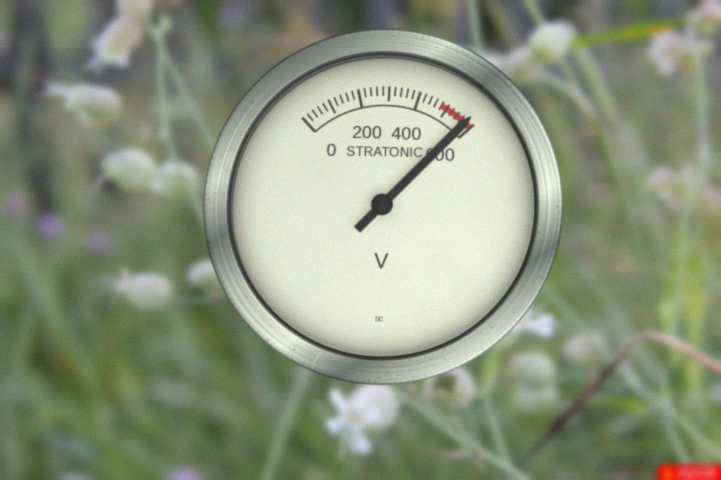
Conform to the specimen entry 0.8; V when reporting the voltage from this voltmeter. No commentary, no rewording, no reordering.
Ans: 580; V
